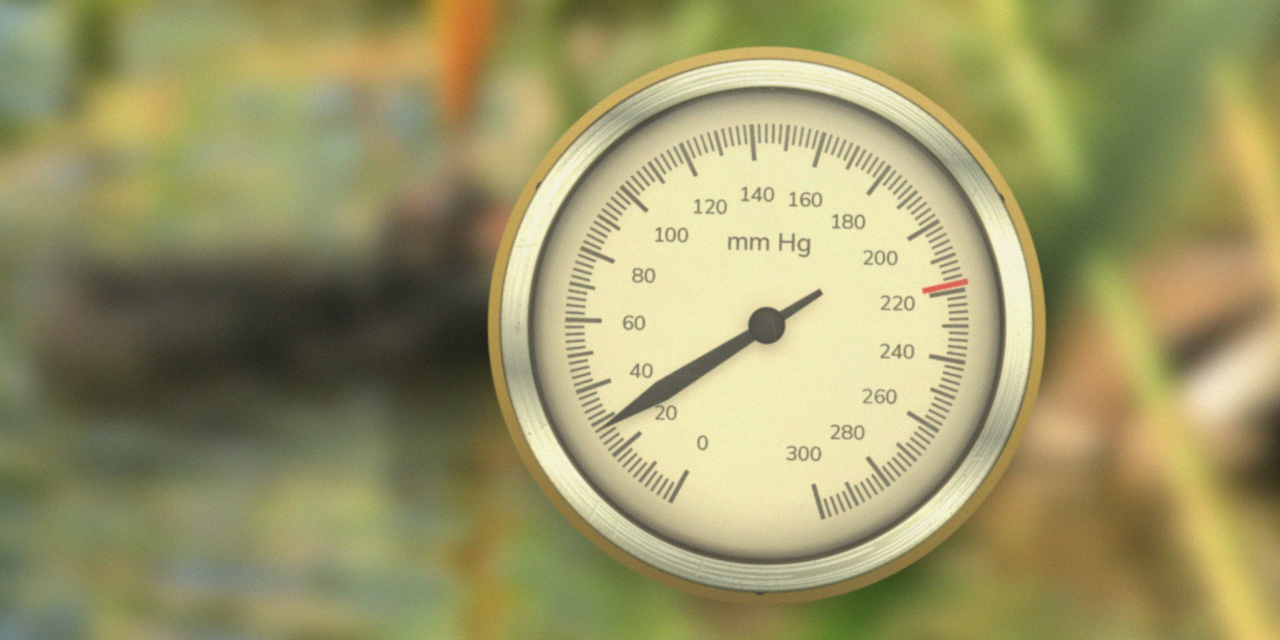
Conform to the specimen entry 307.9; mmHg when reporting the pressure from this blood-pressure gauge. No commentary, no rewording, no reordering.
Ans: 28; mmHg
